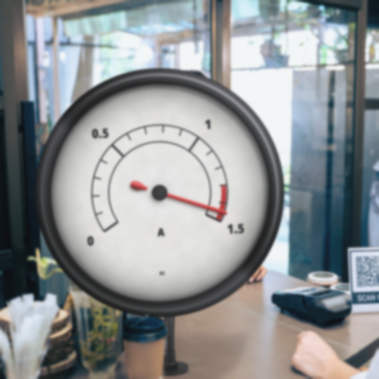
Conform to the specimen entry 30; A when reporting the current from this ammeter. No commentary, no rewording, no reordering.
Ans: 1.45; A
